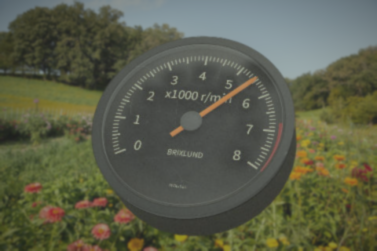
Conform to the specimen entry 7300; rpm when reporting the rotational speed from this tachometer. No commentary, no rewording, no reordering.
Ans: 5500; rpm
